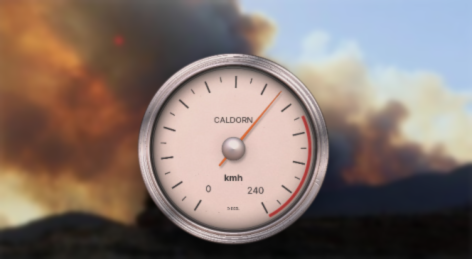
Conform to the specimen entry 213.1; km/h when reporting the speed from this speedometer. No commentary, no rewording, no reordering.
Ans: 150; km/h
